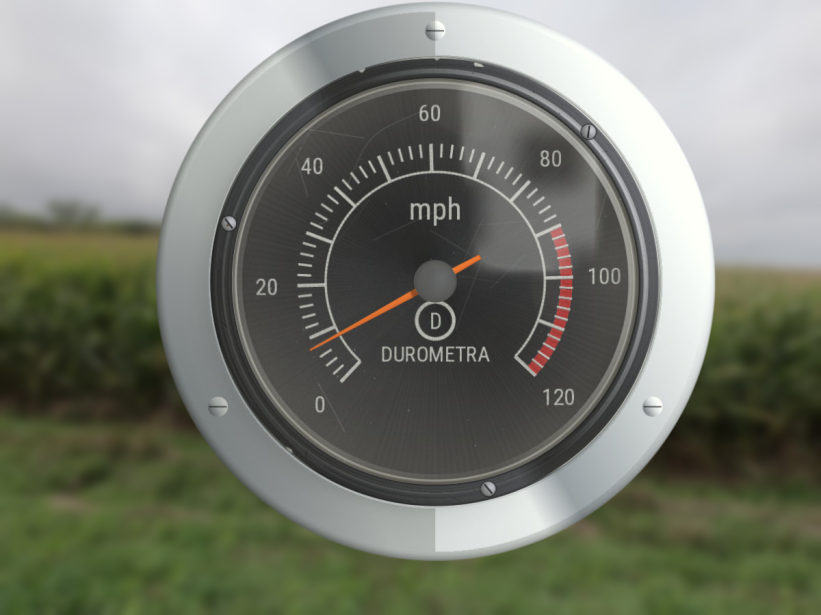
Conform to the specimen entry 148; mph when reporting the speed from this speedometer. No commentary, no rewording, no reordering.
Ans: 8; mph
